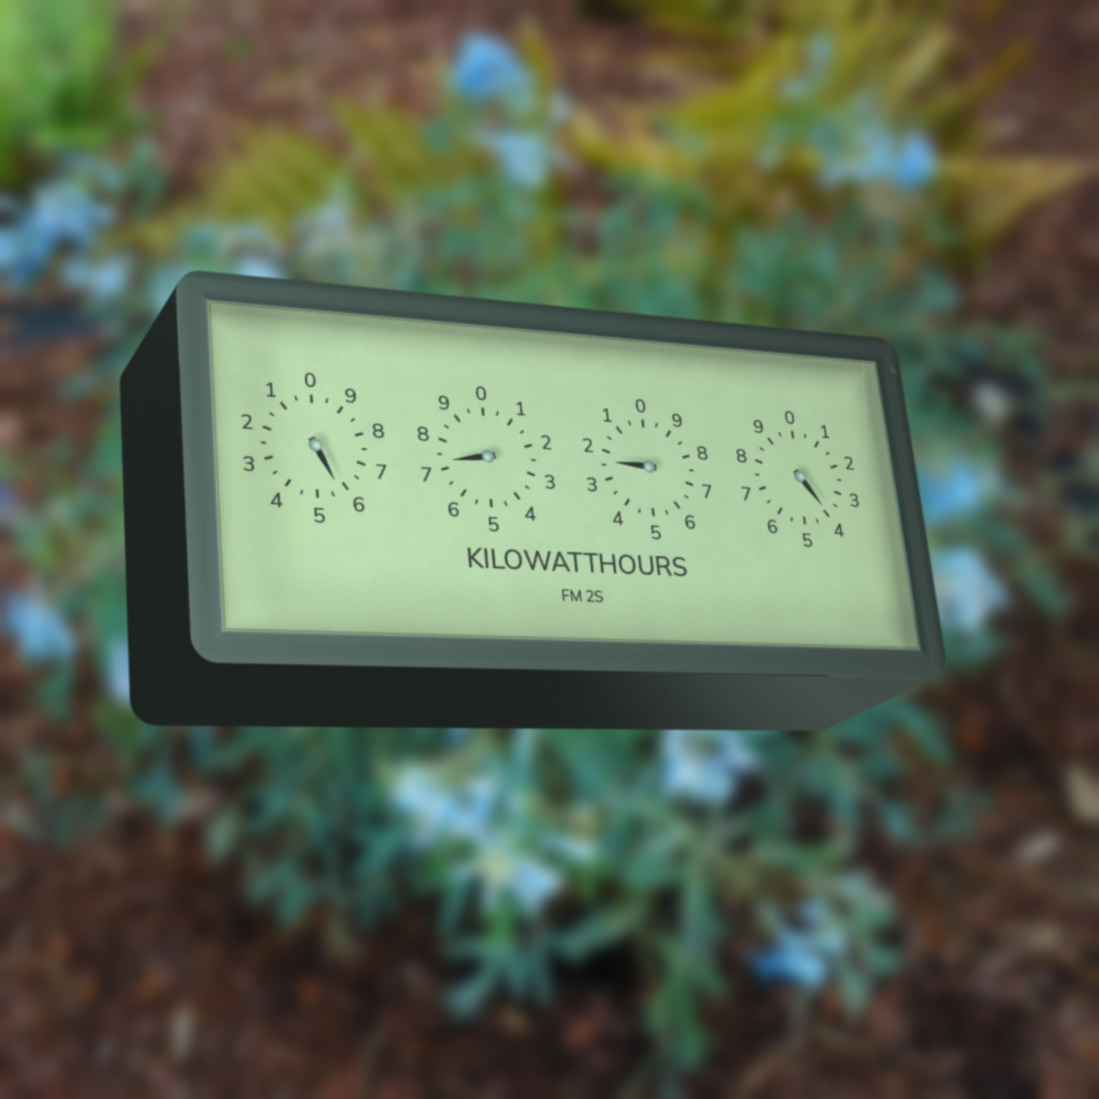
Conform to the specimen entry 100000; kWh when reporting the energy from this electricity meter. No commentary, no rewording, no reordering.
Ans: 5724; kWh
